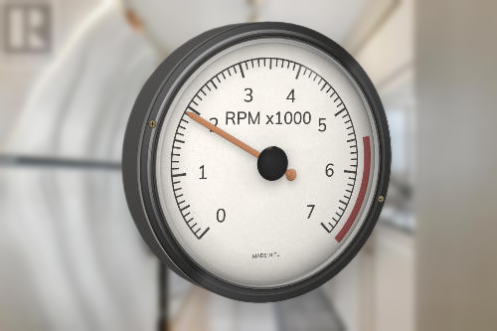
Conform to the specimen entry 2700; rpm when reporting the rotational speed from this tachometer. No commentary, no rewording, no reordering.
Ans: 1900; rpm
